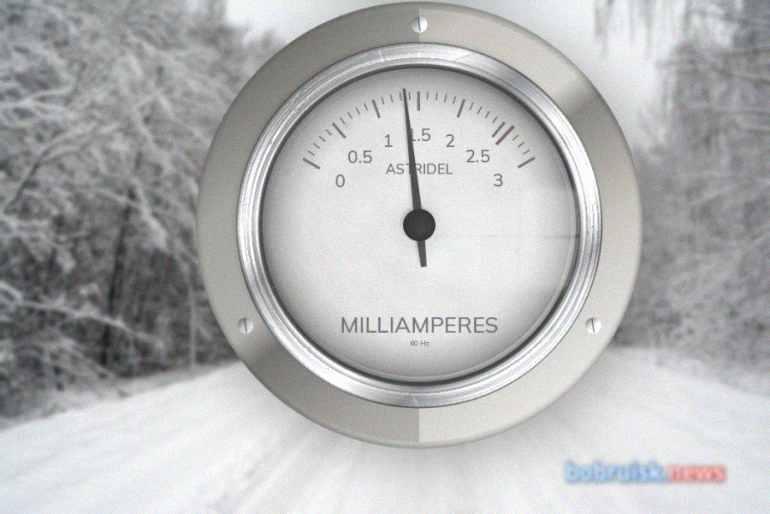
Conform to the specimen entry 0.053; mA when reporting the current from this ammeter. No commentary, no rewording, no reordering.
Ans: 1.35; mA
